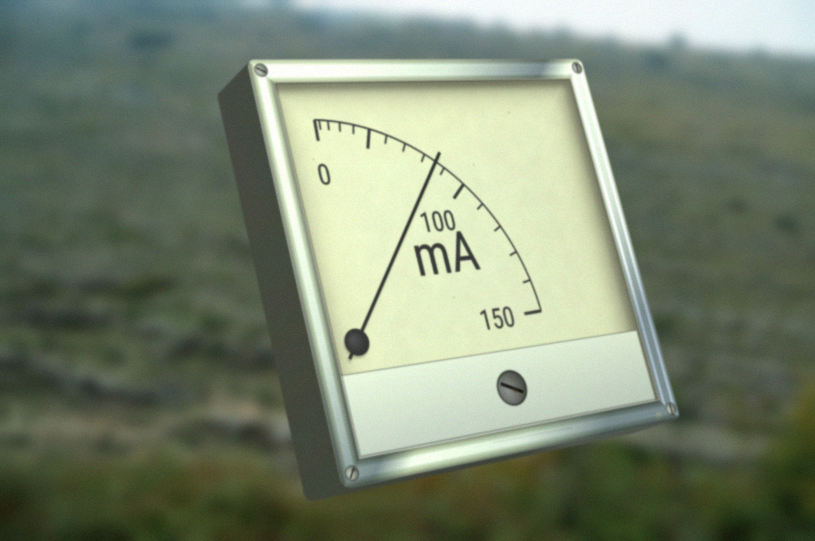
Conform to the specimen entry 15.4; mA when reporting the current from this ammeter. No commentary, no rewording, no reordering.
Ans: 85; mA
